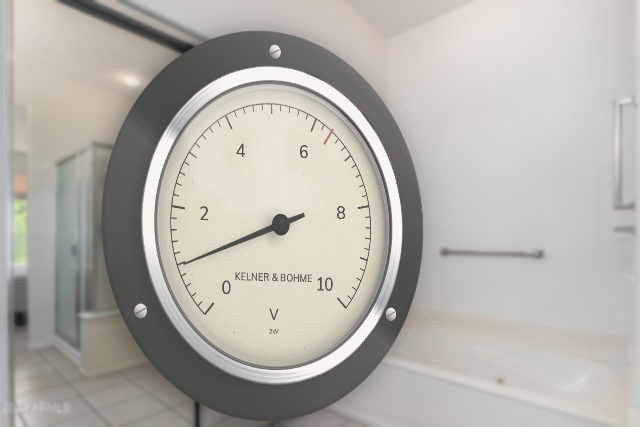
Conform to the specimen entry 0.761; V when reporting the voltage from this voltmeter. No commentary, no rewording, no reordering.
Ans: 1; V
